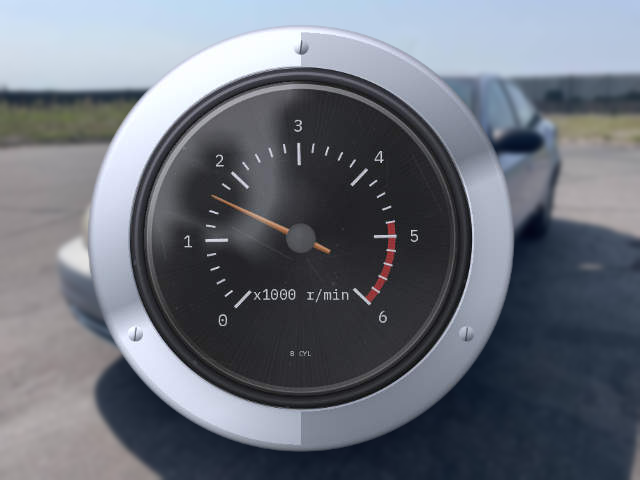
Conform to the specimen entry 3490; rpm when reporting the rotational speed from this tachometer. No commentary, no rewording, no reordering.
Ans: 1600; rpm
